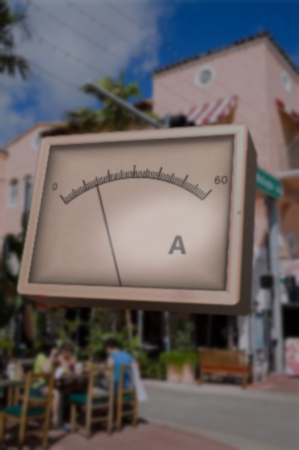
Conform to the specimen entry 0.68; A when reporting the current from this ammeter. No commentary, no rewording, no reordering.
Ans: 15; A
